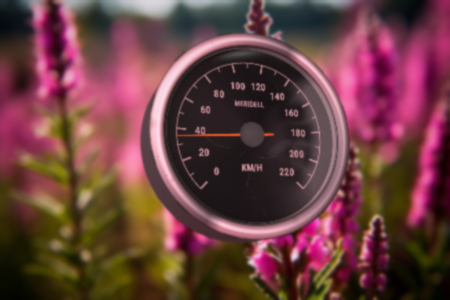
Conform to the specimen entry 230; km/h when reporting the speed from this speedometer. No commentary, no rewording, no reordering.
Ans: 35; km/h
